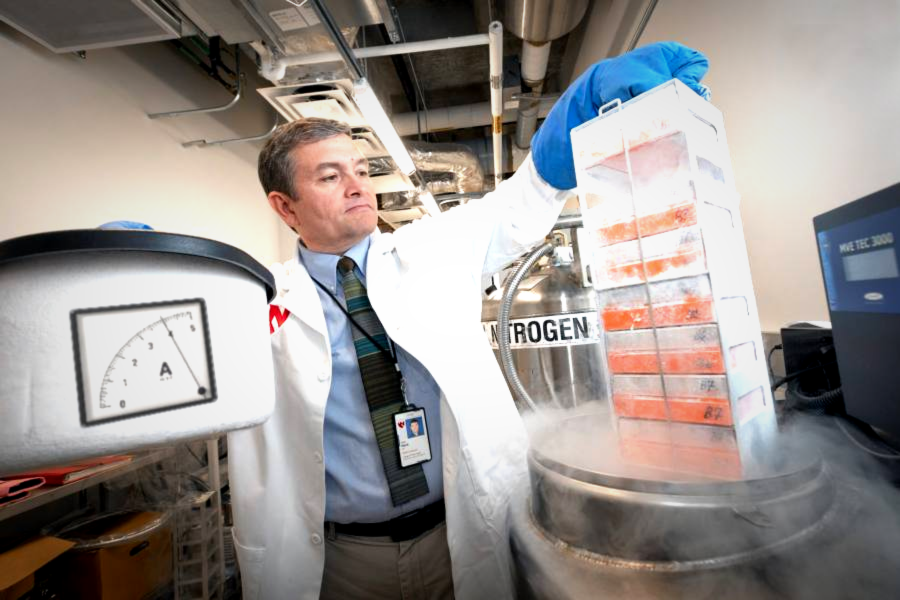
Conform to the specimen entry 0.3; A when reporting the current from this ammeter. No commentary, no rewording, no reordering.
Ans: 4; A
